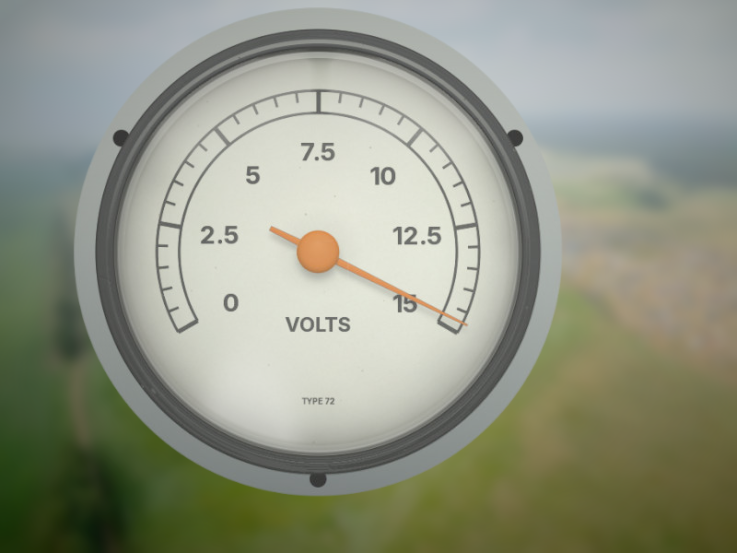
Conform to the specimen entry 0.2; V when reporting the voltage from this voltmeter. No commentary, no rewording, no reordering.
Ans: 14.75; V
